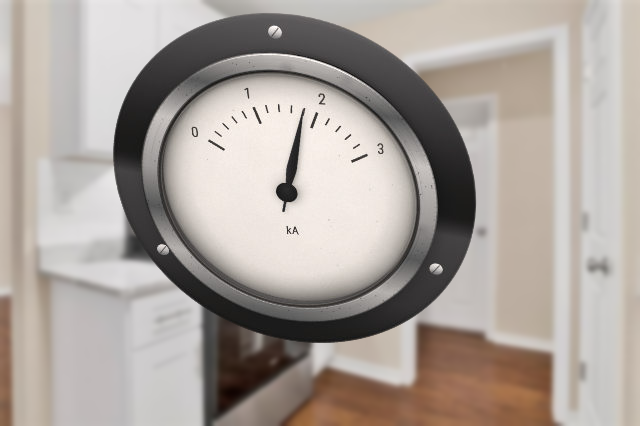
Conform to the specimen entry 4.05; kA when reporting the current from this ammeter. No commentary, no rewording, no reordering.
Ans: 1.8; kA
